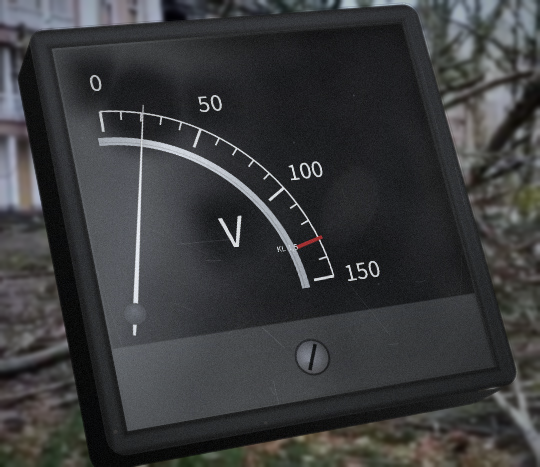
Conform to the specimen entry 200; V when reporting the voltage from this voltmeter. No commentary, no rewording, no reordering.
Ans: 20; V
